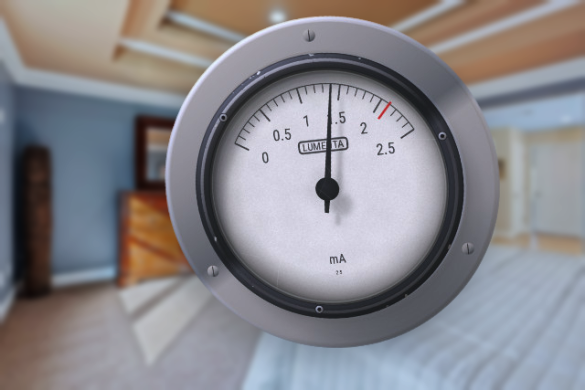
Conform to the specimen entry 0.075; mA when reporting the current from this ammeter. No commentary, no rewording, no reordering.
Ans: 1.4; mA
